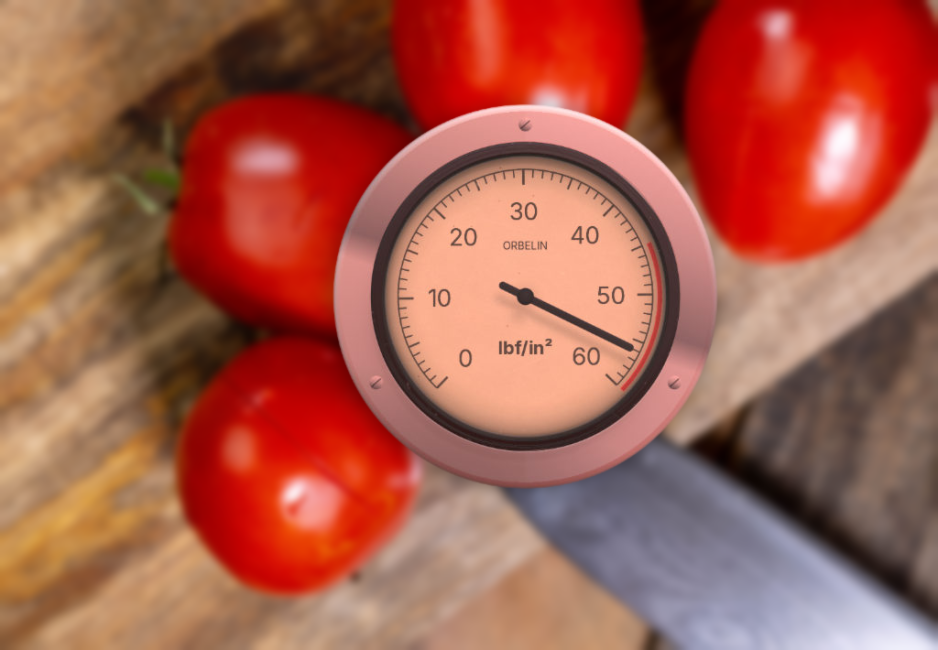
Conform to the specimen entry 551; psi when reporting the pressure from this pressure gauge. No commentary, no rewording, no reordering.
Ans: 56; psi
